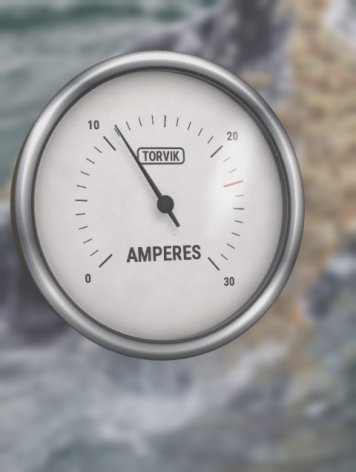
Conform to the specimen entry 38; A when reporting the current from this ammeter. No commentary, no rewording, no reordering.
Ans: 11; A
